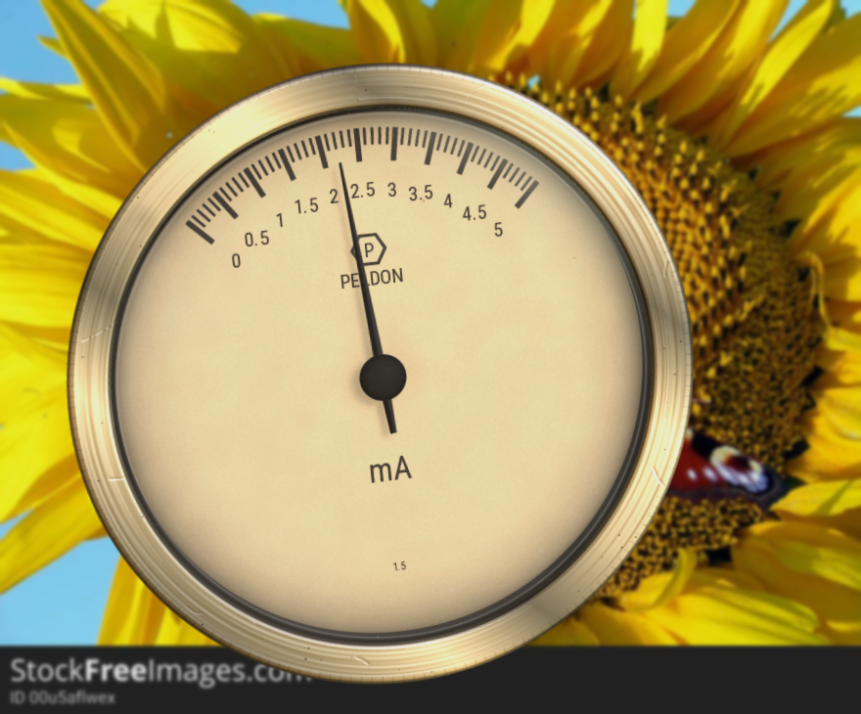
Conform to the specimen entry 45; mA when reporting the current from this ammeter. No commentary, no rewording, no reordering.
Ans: 2.2; mA
